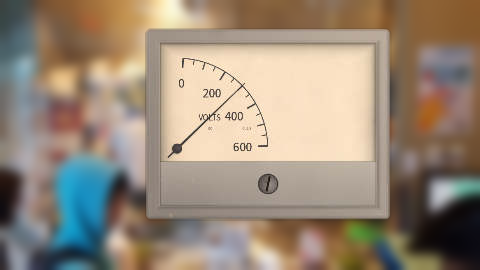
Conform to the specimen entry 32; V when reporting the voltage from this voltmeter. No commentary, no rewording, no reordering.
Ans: 300; V
